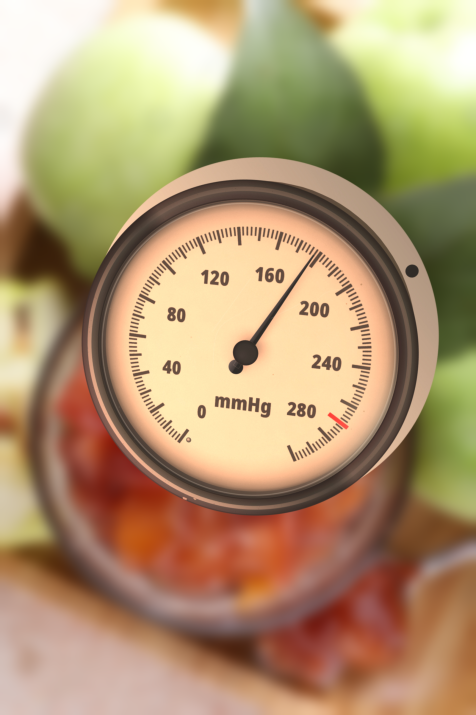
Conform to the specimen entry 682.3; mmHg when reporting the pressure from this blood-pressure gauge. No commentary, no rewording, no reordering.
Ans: 178; mmHg
